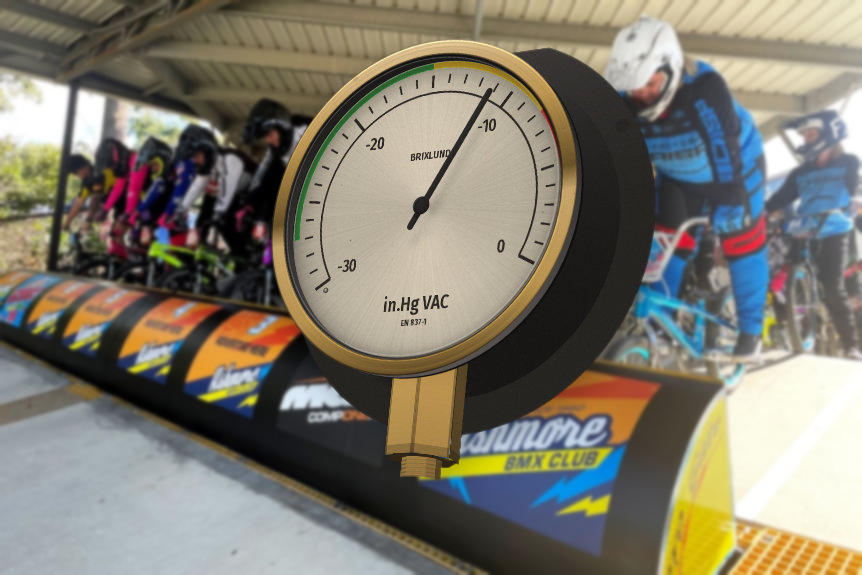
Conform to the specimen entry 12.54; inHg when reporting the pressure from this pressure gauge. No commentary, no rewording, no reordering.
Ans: -11; inHg
